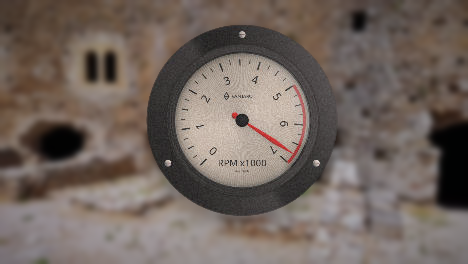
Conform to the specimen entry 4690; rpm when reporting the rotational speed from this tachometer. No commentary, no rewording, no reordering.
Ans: 6750; rpm
